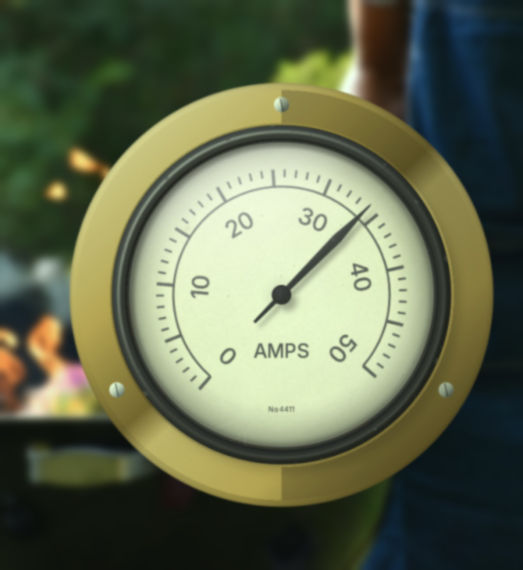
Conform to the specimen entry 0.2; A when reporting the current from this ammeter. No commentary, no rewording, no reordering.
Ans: 34; A
